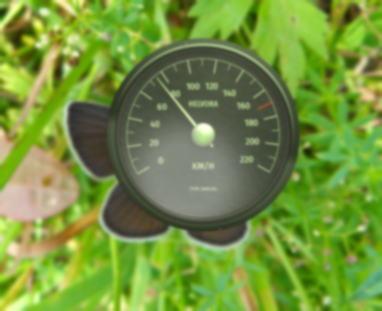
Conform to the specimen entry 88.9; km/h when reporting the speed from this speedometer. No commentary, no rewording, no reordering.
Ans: 75; km/h
